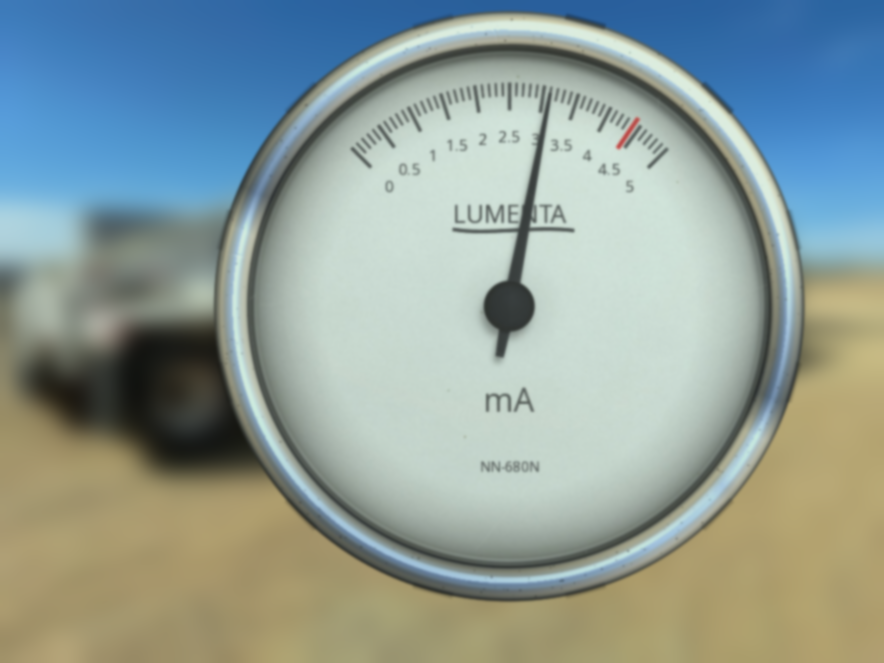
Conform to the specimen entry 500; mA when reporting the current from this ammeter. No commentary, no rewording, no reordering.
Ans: 3.1; mA
